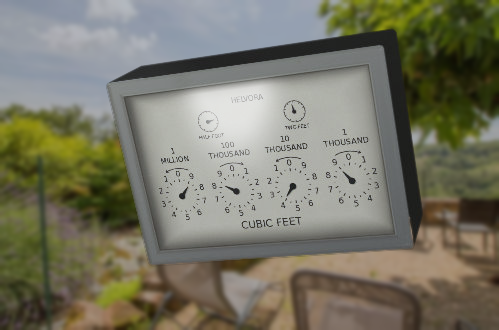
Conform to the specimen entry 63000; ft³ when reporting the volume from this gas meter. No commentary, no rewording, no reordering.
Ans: 883900; ft³
